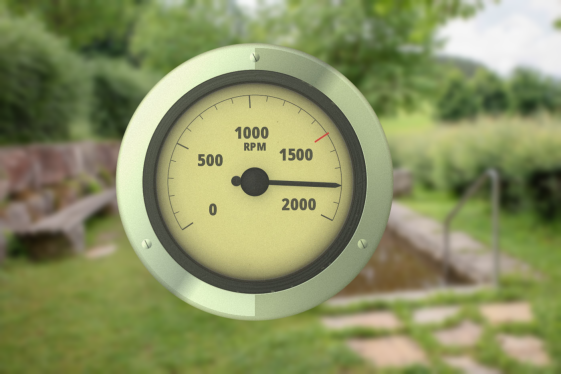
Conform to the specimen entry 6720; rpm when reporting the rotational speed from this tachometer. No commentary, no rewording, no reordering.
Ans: 1800; rpm
